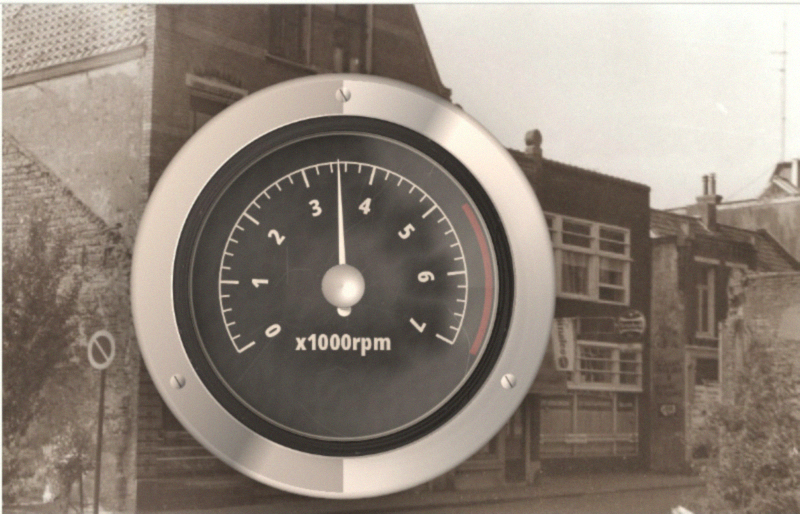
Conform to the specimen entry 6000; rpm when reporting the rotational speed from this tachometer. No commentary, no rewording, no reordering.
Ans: 3500; rpm
